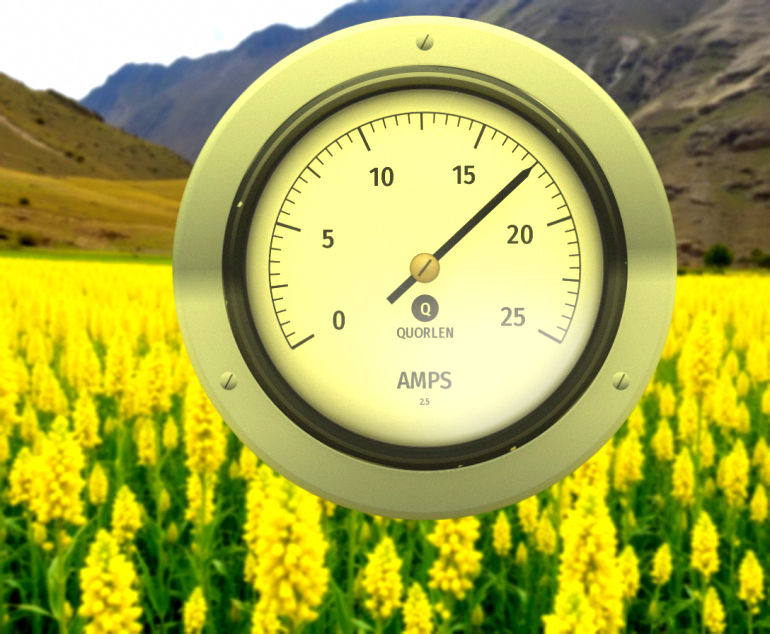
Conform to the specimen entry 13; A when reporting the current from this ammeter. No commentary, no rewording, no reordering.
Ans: 17.5; A
